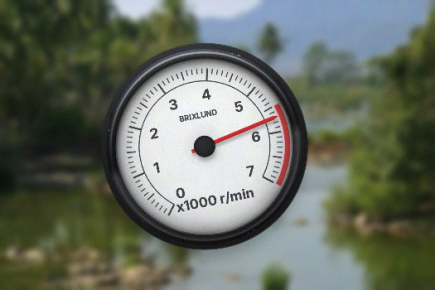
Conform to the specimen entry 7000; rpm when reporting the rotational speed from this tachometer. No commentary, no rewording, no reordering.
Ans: 5700; rpm
